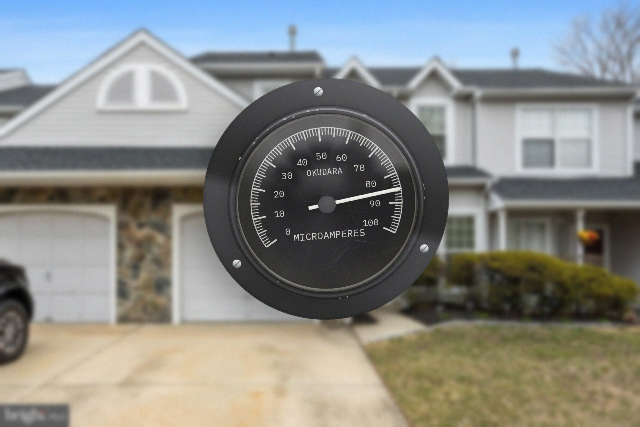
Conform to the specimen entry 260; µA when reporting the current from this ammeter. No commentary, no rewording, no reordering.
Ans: 85; µA
